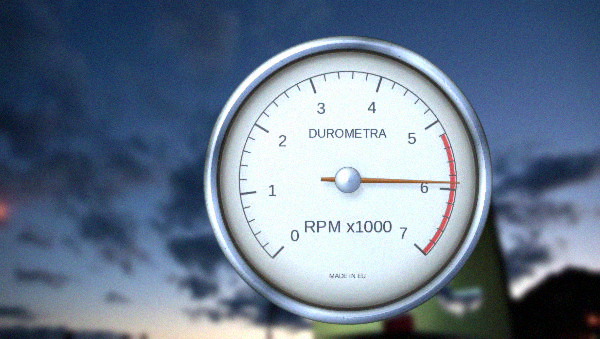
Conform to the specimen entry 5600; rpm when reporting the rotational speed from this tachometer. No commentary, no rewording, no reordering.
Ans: 5900; rpm
